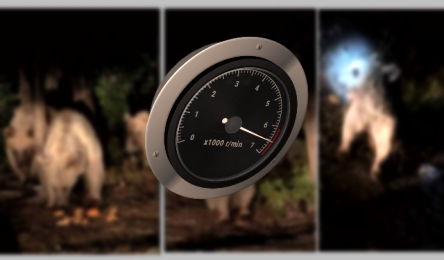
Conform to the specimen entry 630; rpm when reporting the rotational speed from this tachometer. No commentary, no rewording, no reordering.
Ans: 6500; rpm
